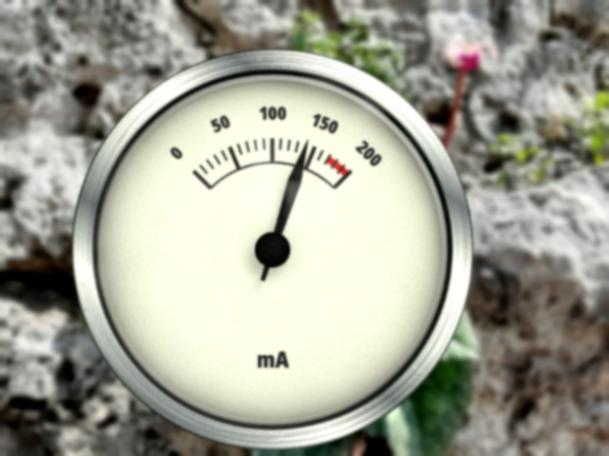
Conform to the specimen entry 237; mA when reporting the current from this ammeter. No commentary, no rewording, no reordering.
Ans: 140; mA
